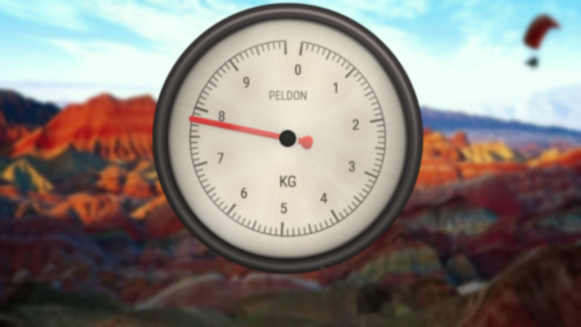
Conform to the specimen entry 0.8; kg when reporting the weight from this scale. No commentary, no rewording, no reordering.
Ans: 7.8; kg
